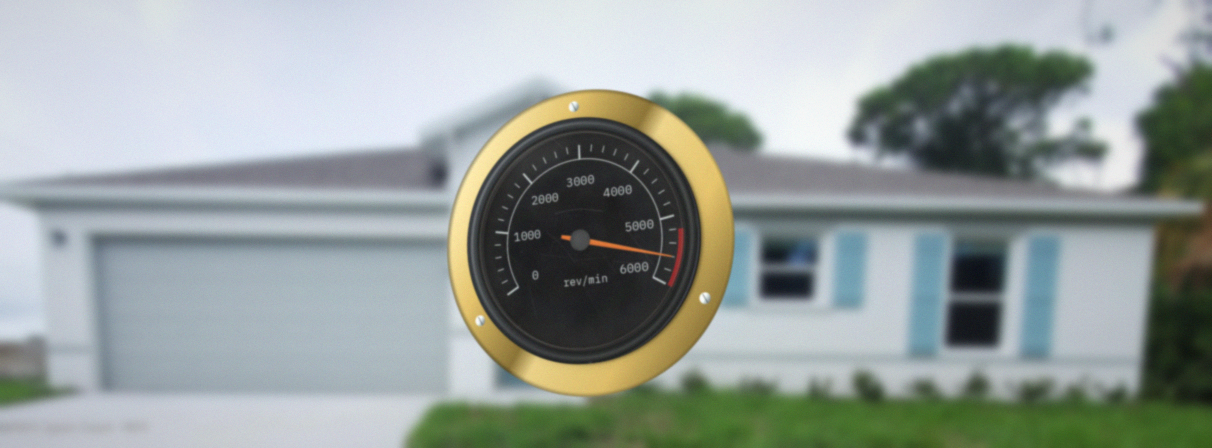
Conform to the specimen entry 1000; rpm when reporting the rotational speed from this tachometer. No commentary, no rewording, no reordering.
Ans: 5600; rpm
